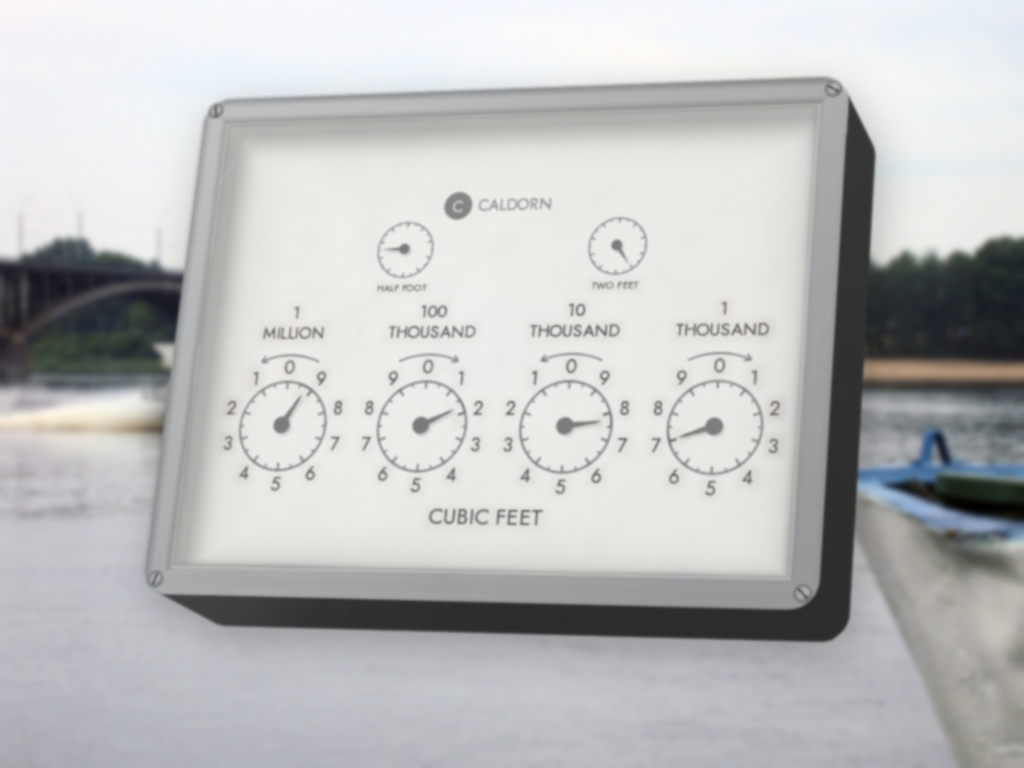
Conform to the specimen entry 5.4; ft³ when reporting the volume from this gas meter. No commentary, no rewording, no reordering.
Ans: 917700; ft³
